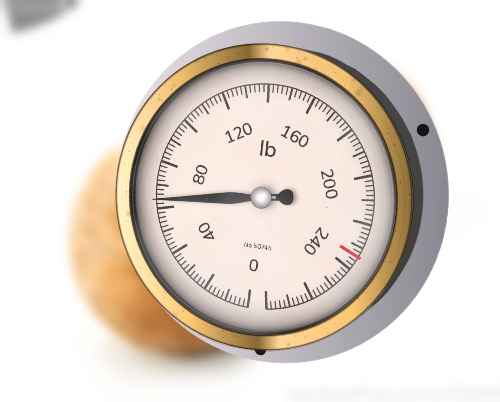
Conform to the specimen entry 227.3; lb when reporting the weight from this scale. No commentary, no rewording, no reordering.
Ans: 64; lb
